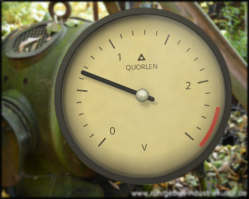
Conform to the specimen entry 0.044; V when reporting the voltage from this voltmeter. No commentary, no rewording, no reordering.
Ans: 0.65; V
